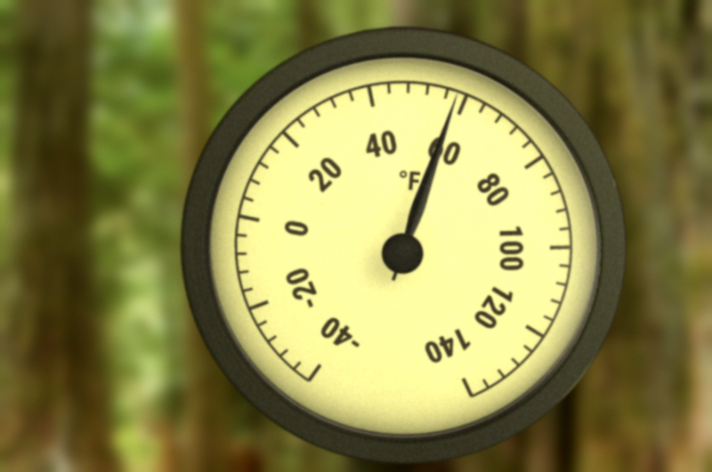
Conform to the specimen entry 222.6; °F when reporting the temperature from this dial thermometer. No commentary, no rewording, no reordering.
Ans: 58; °F
